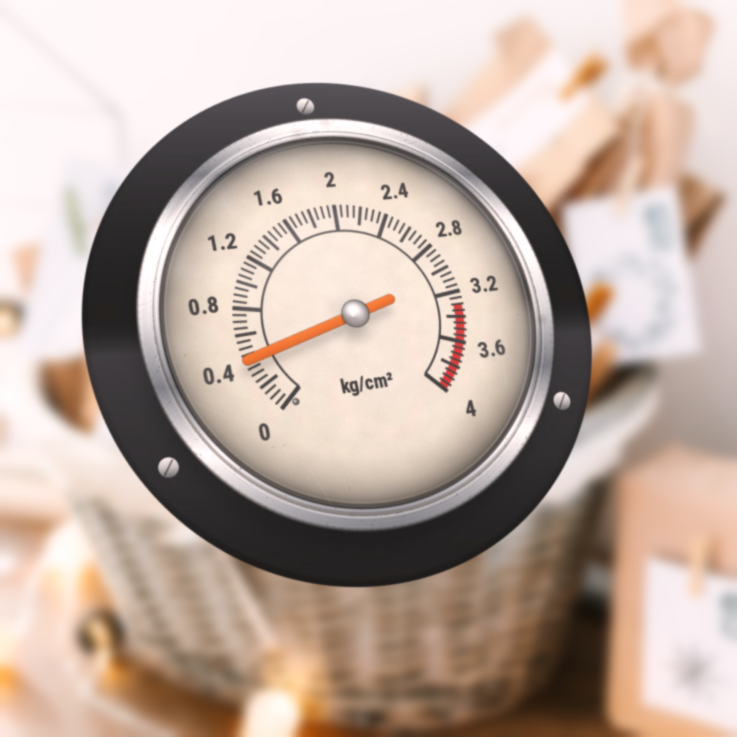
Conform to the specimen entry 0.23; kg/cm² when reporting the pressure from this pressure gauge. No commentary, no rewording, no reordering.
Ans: 0.4; kg/cm²
